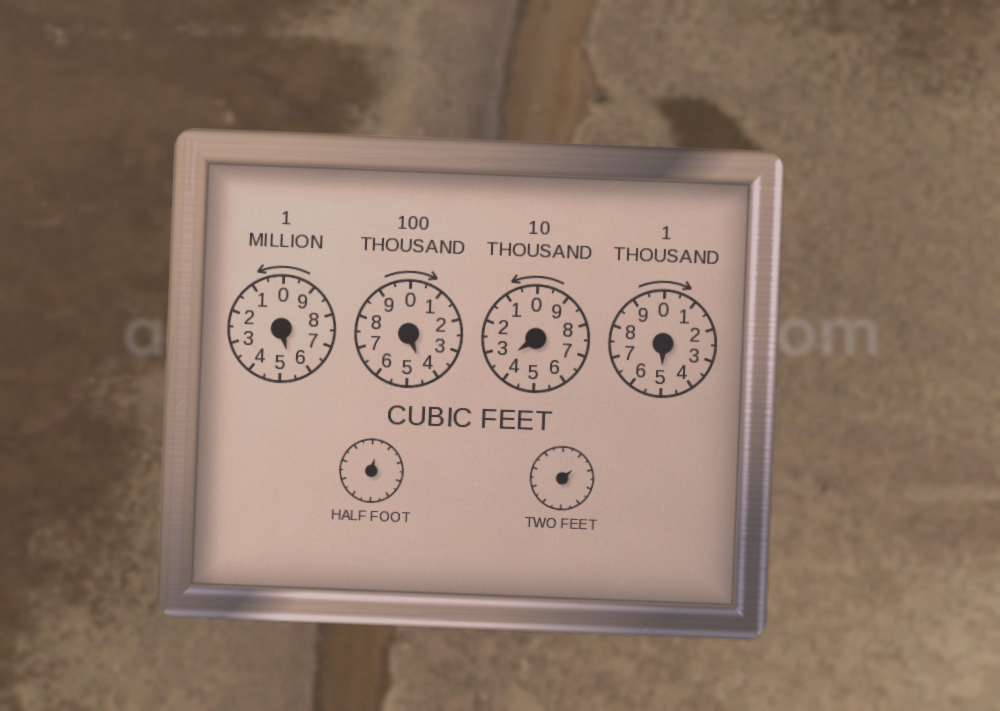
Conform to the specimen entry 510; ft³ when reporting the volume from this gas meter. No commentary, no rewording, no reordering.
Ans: 543500; ft³
